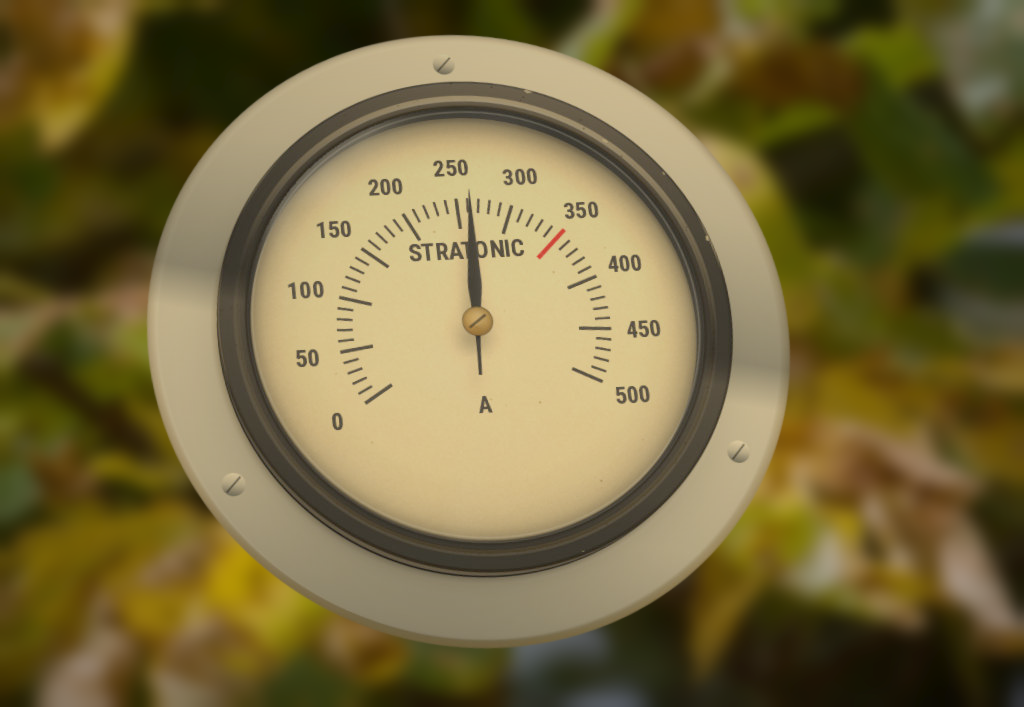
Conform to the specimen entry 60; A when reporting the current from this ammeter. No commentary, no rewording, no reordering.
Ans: 260; A
